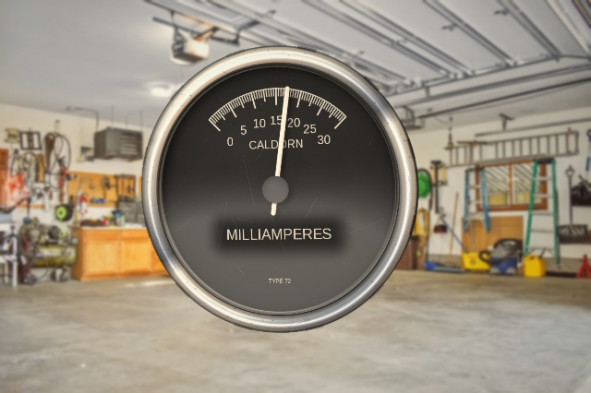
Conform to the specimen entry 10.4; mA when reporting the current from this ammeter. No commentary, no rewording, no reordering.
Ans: 17.5; mA
